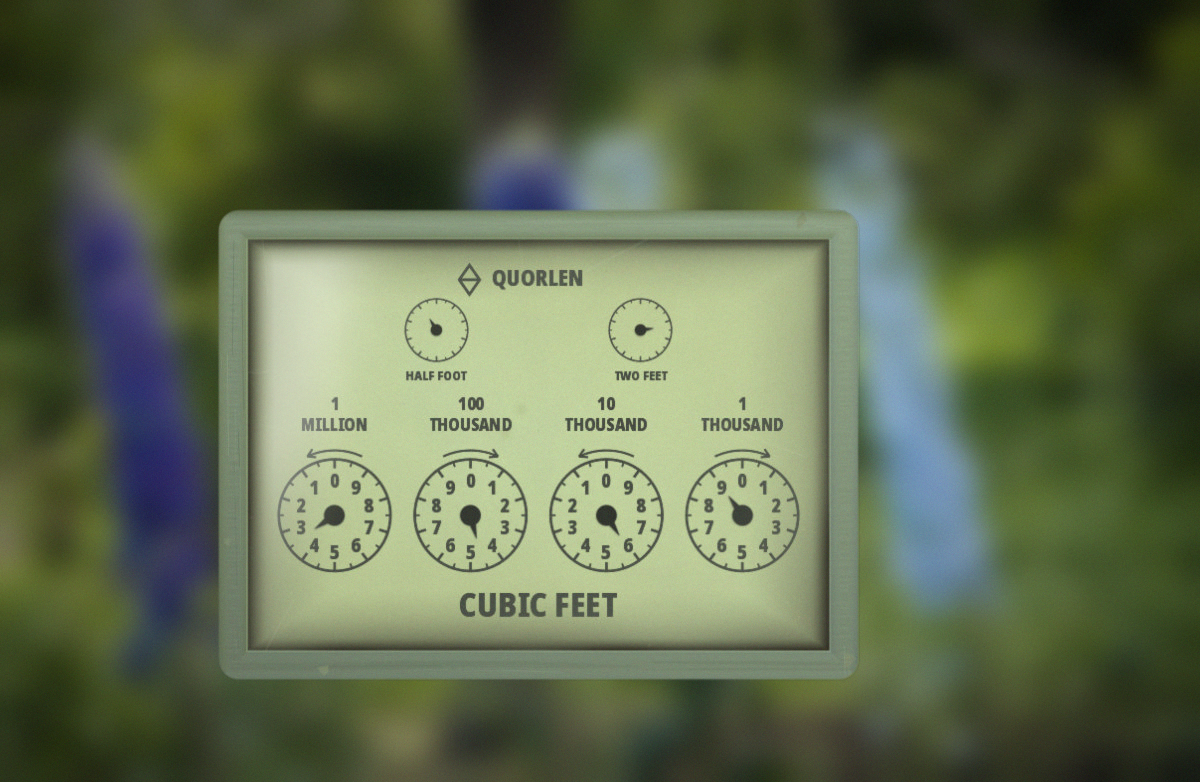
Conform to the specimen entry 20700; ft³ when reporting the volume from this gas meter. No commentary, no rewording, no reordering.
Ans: 345900; ft³
